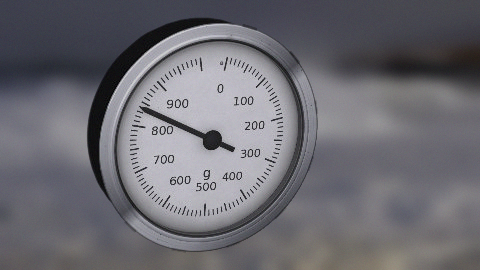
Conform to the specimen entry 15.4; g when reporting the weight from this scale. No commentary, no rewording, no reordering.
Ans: 840; g
